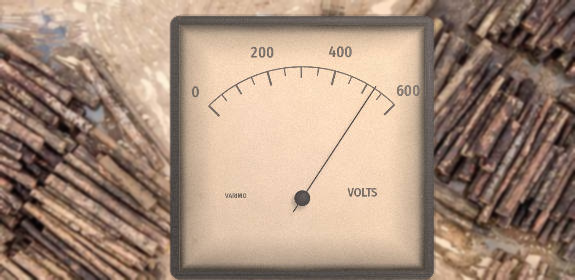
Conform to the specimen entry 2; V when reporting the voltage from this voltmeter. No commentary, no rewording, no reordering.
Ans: 525; V
